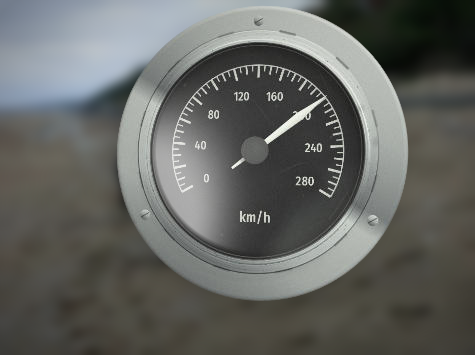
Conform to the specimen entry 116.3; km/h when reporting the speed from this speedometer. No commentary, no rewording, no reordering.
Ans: 200; km/h
